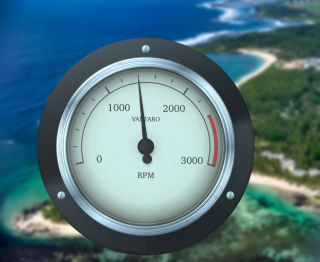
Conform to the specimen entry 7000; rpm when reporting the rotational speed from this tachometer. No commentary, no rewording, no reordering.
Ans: 1400; rpm
